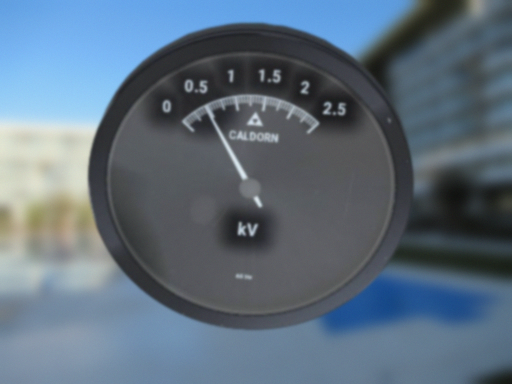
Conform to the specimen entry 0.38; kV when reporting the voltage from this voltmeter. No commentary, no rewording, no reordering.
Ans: 0.5; kV
